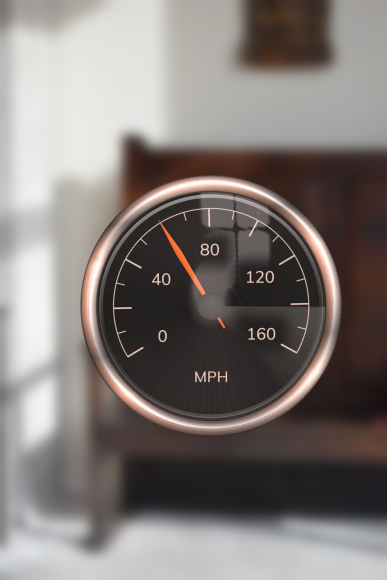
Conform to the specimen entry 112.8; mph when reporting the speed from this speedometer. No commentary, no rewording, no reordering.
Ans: 60; mph
